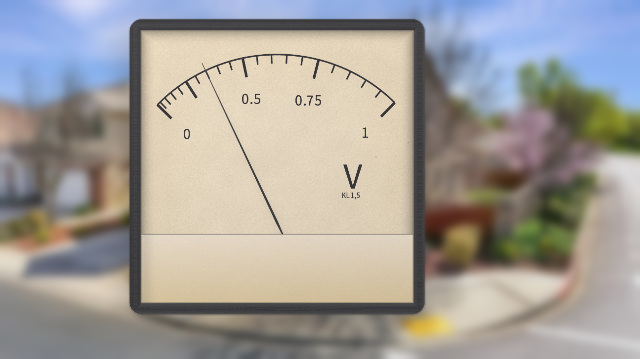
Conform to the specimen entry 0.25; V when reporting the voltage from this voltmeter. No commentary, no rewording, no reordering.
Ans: 0.35; V
